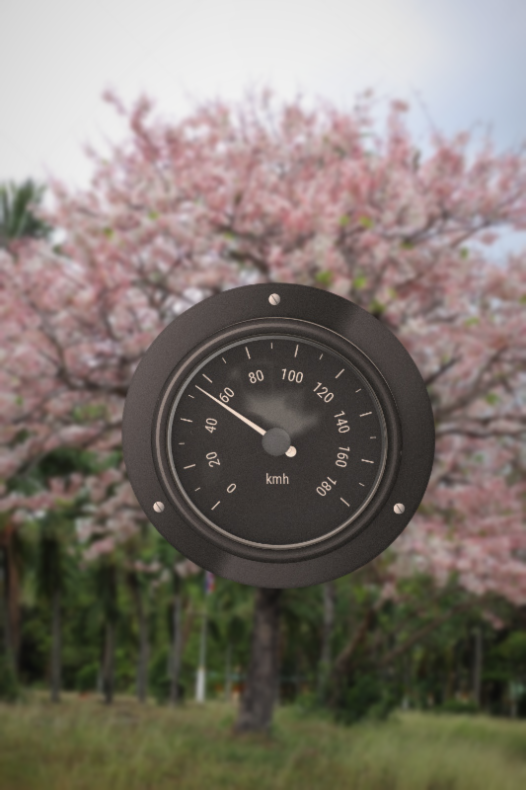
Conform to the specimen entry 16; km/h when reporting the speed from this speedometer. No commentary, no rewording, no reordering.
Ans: 55; km/h
